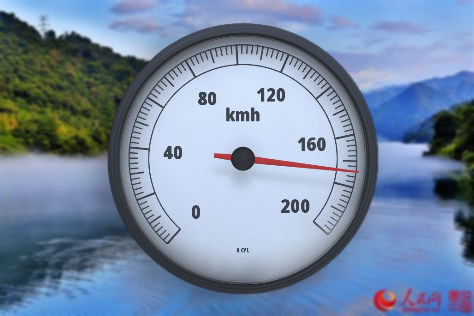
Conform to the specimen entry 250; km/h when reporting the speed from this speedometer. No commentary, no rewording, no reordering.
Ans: 174; km/h
